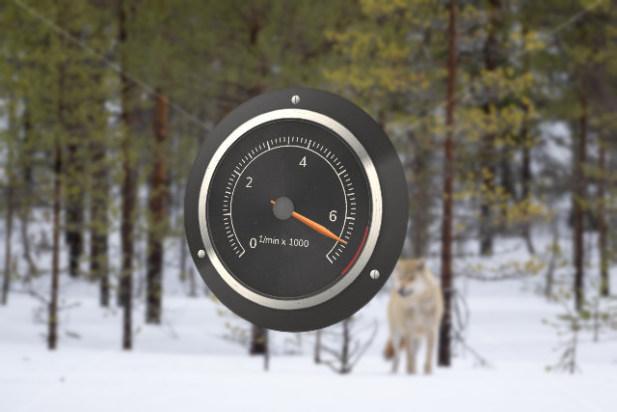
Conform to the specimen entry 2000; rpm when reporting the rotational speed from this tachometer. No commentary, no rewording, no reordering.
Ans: 6500; rpm
